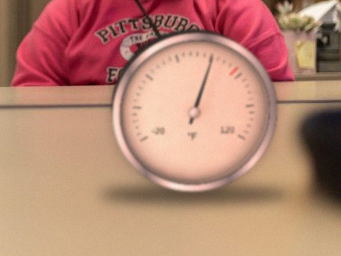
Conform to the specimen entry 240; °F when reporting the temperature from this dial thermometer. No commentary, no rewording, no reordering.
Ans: 60; °F
